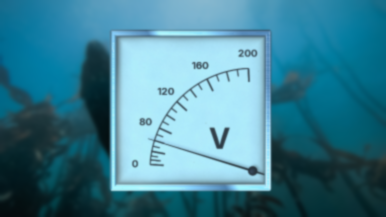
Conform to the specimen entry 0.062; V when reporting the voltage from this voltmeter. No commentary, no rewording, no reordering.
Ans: 60; V
